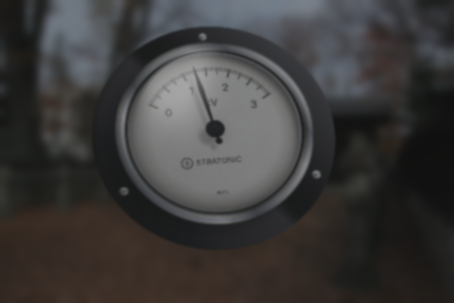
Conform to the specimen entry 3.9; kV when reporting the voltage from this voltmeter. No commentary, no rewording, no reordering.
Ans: 1.25; kV
